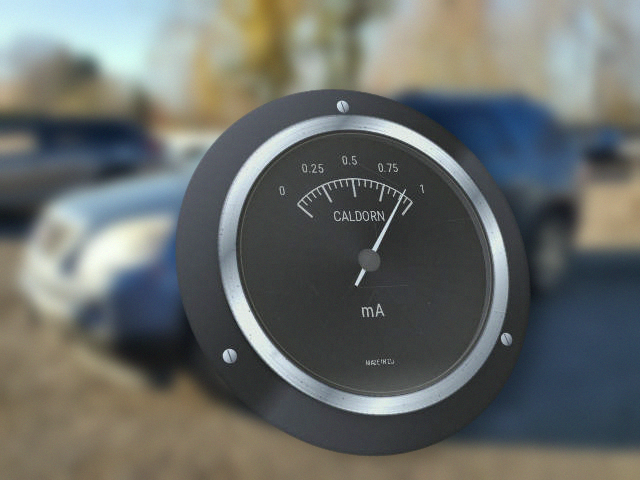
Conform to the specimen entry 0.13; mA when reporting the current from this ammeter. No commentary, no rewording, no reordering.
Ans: 0.9; mA
